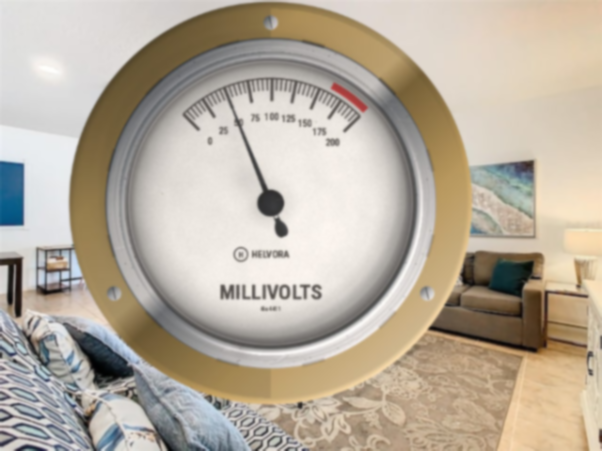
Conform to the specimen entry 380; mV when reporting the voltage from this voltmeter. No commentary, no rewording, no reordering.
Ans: 50; mV
